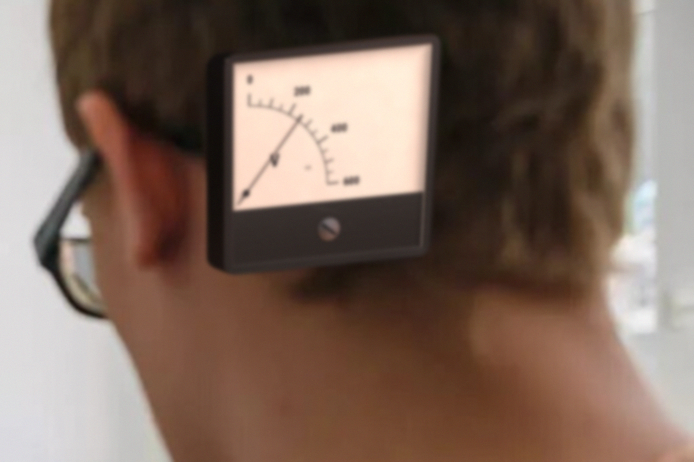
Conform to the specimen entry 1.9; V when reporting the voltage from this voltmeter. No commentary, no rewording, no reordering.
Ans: 250; V
